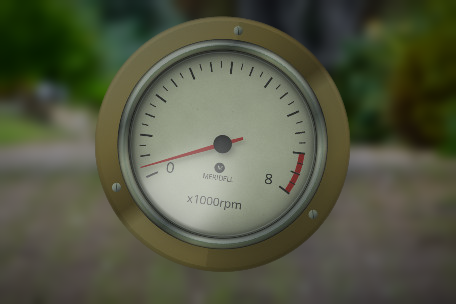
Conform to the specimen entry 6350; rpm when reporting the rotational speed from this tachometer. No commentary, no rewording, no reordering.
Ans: 250; rpm
